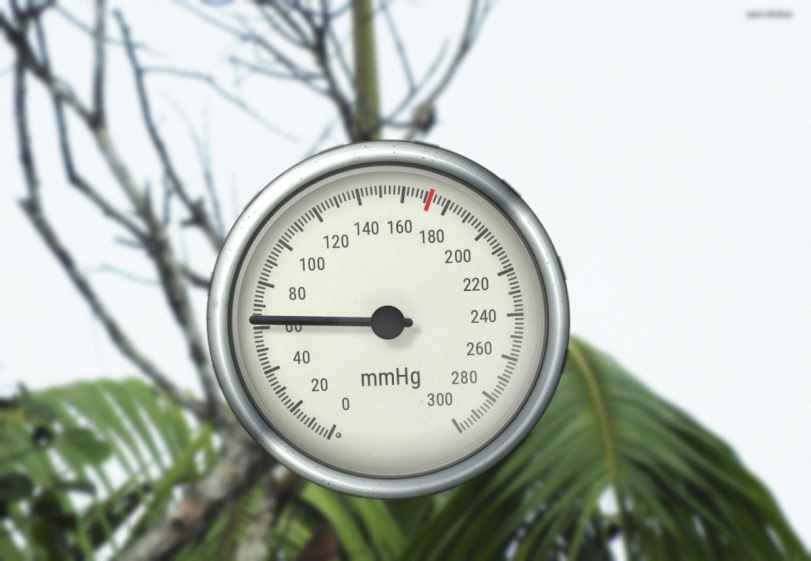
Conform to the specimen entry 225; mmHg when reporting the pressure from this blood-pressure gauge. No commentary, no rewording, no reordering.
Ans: 64; mmHg
